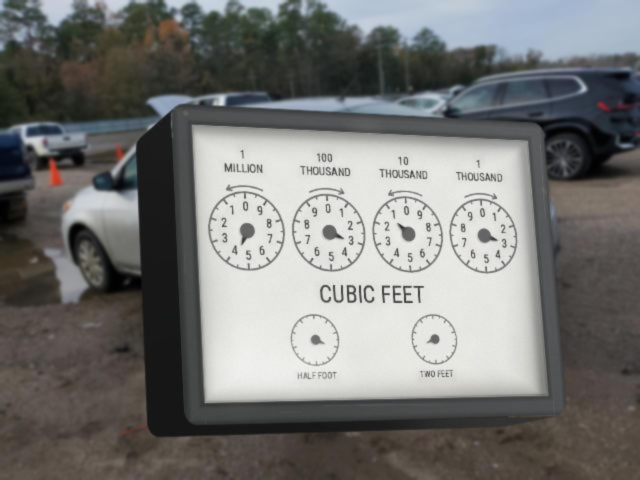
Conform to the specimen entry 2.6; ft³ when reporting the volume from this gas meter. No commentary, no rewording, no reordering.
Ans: 431300; ft³
